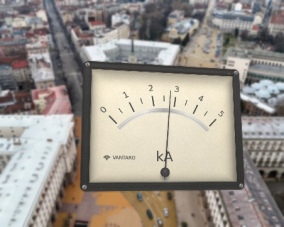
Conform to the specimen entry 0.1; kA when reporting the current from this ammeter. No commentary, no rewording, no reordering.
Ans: 2.75; kA
